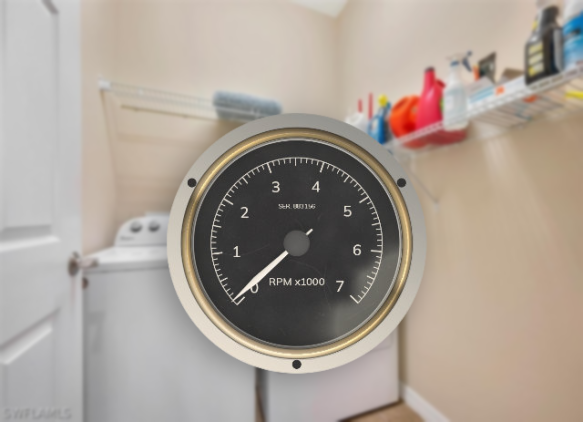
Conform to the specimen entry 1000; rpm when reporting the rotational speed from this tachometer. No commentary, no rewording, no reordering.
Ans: 100; rpm
